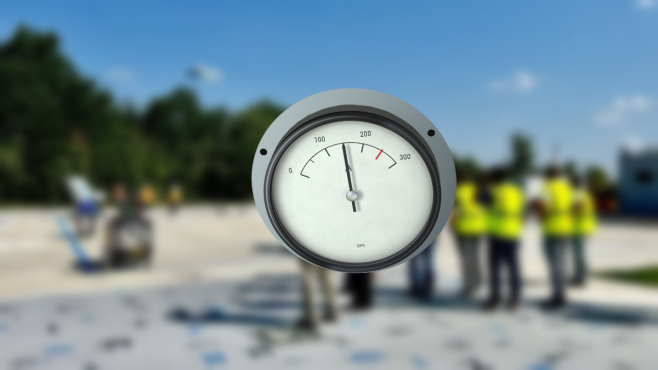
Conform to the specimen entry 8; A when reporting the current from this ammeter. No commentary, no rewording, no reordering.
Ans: 150; A
